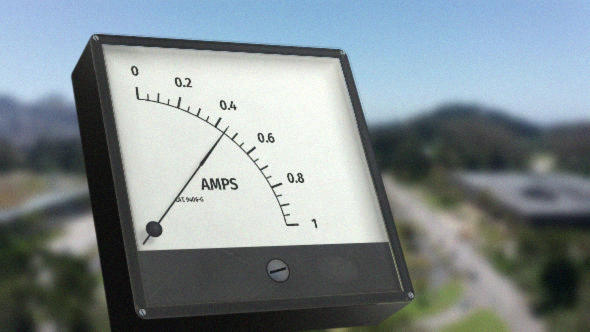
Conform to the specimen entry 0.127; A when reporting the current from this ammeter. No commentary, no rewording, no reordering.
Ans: 0.45; A
